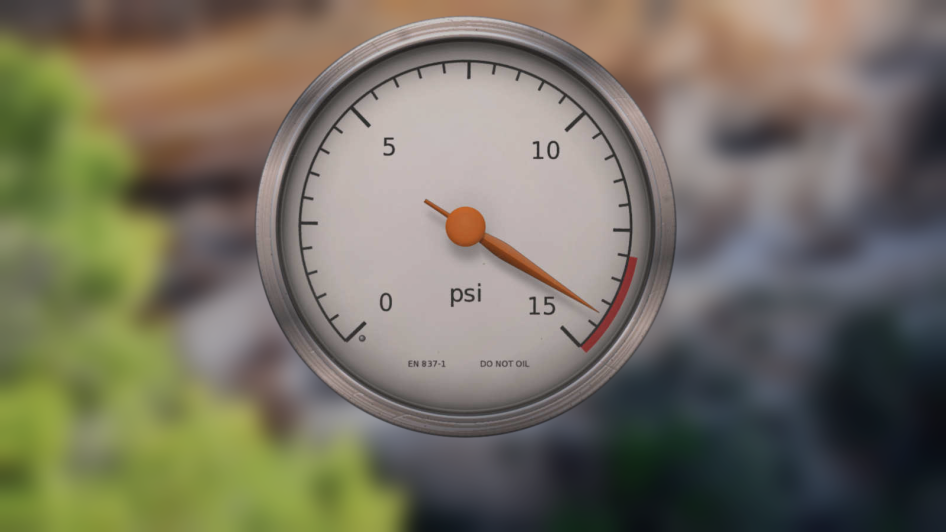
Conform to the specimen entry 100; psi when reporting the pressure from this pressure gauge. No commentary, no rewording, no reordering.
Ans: 14.25; psi
